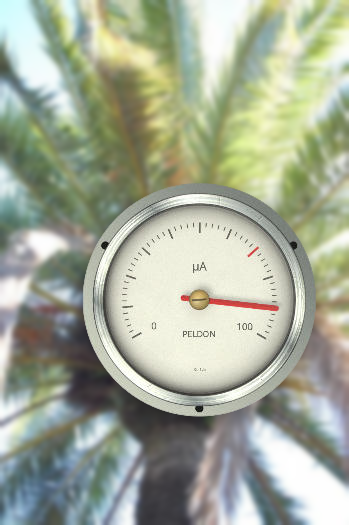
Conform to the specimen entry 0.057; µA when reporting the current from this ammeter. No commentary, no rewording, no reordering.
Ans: 90; µA
